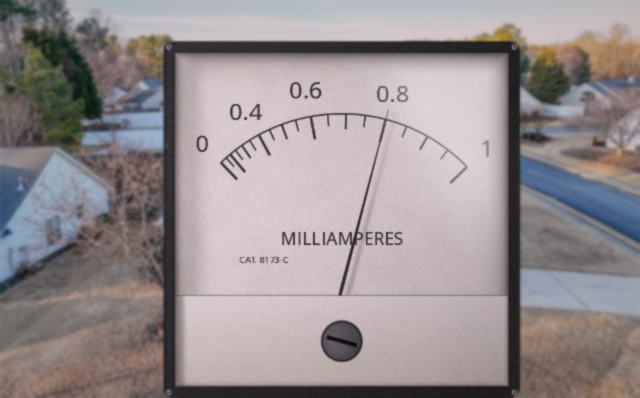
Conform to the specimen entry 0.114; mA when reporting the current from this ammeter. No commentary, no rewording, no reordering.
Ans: 0.8; mA
